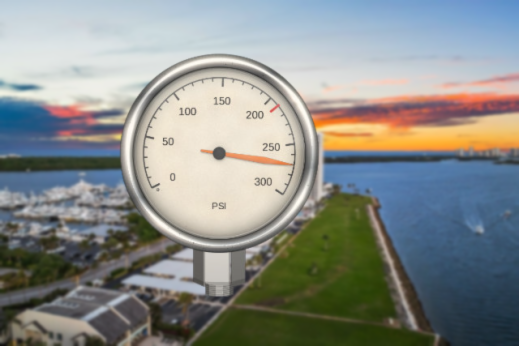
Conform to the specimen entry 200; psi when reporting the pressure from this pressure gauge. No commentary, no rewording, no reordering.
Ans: 270; psi
